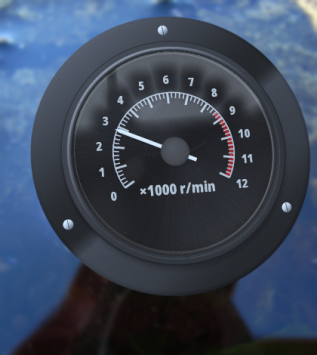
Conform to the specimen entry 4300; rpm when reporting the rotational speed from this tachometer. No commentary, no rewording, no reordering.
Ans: 2800; rpm
